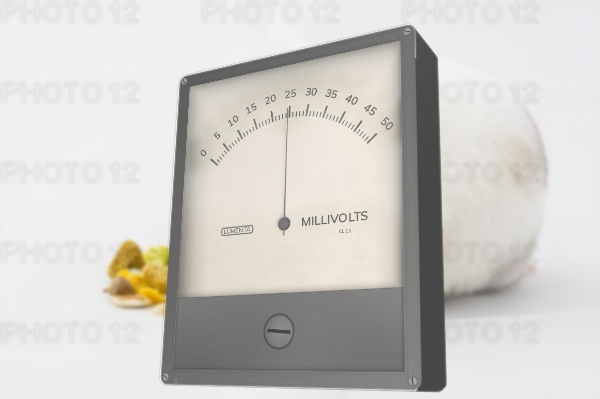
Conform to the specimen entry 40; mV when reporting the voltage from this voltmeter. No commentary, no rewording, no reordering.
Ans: 25; mV
